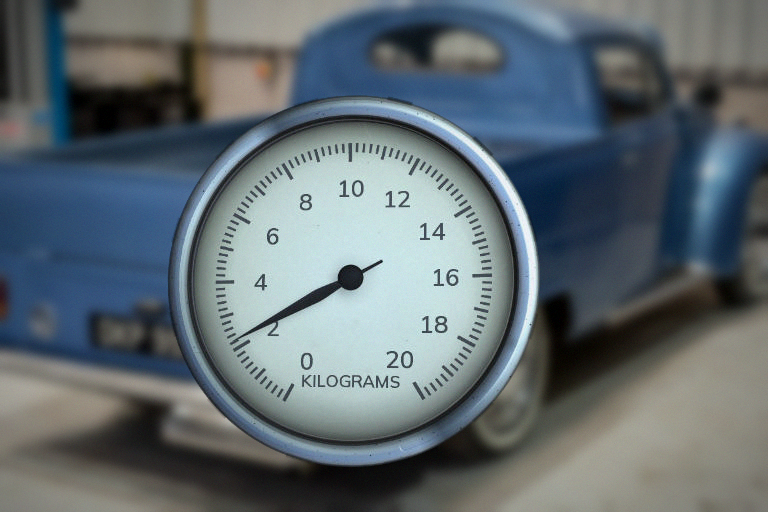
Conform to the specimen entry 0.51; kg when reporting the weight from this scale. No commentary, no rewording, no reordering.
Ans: 2.2; kg
